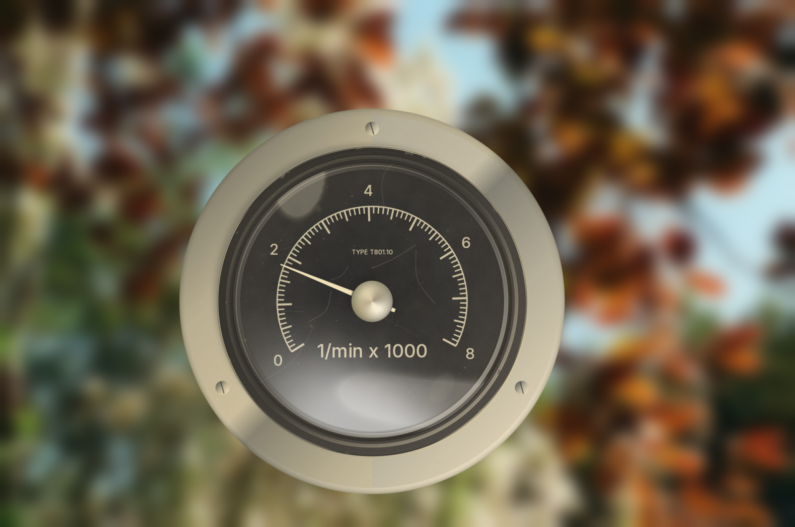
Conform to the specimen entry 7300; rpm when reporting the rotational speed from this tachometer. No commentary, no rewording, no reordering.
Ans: 1800; rpm
